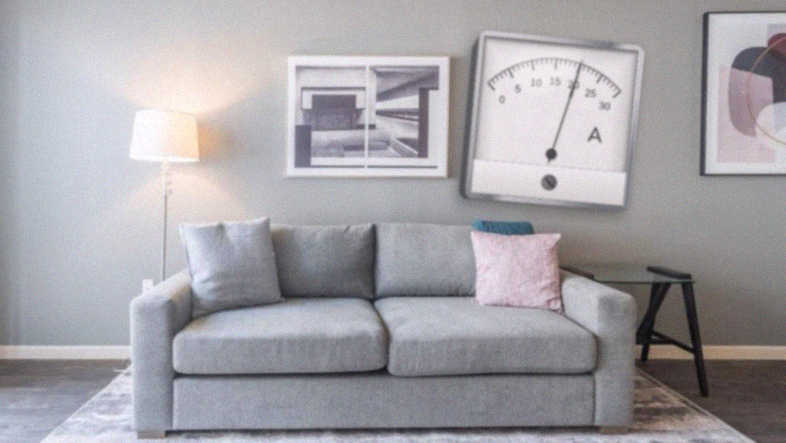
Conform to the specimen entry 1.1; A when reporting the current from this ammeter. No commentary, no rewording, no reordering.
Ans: 20; A
